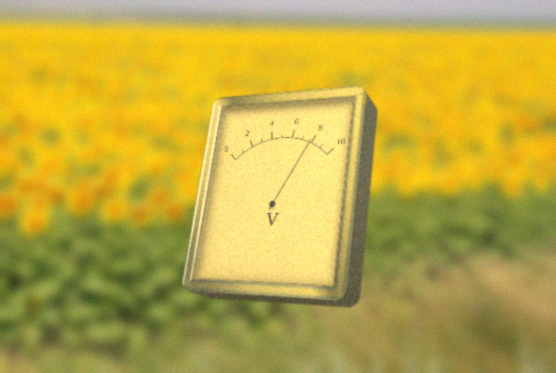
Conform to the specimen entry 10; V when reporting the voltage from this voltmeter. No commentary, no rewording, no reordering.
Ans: 8; V
